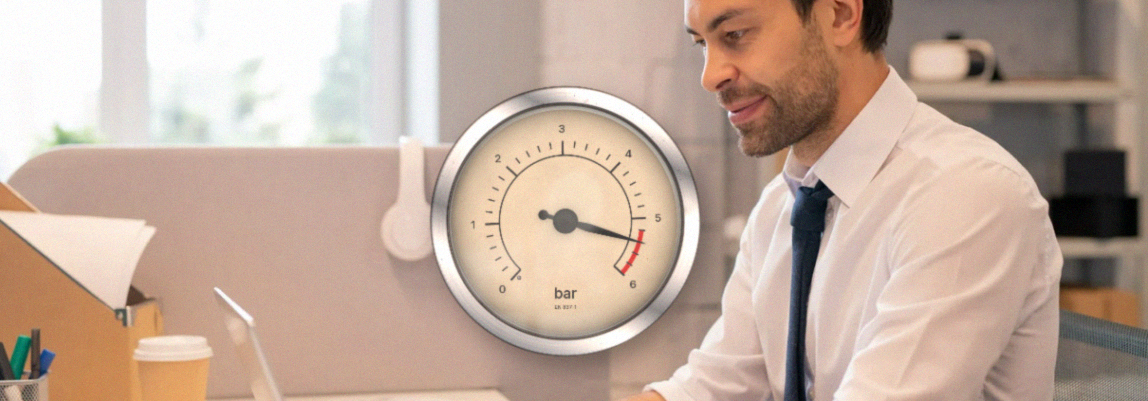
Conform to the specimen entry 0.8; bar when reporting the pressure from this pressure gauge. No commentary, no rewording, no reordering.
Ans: 5.4; bar
